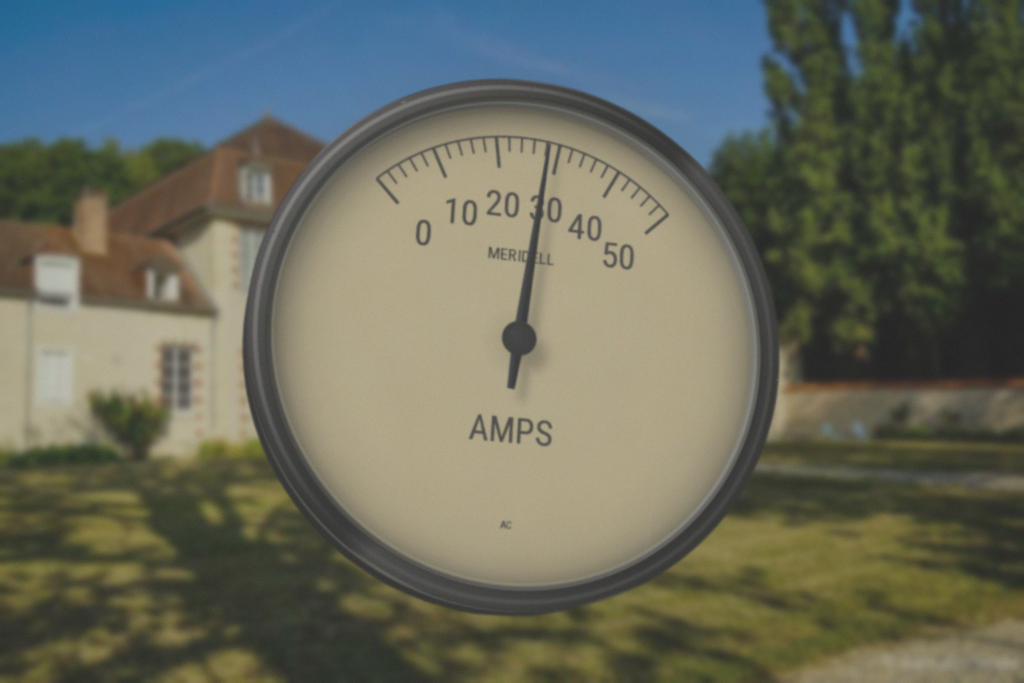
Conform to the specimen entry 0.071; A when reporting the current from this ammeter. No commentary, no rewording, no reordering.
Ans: 28; A
